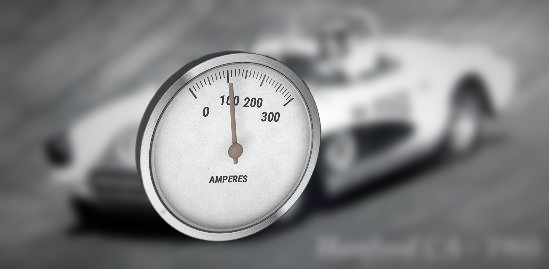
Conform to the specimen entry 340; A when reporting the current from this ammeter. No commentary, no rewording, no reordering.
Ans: 100; A
